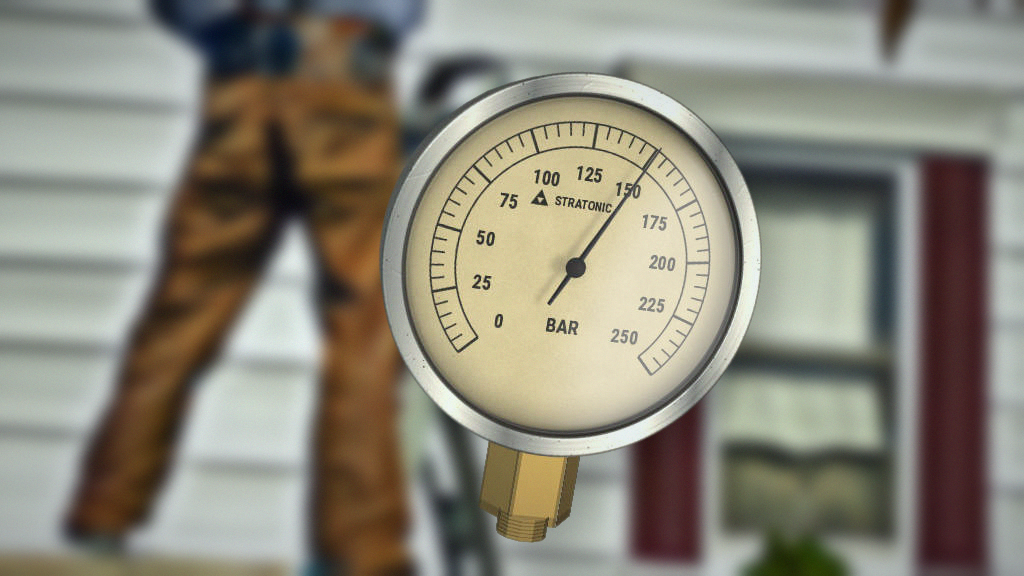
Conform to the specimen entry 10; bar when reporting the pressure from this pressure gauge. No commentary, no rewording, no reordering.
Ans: 150; bar
